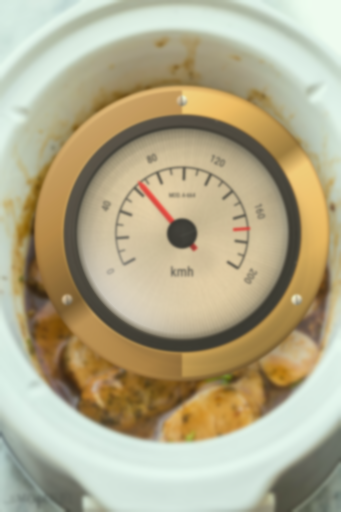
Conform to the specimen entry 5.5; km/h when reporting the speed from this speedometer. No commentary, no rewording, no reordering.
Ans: 65; km/h
